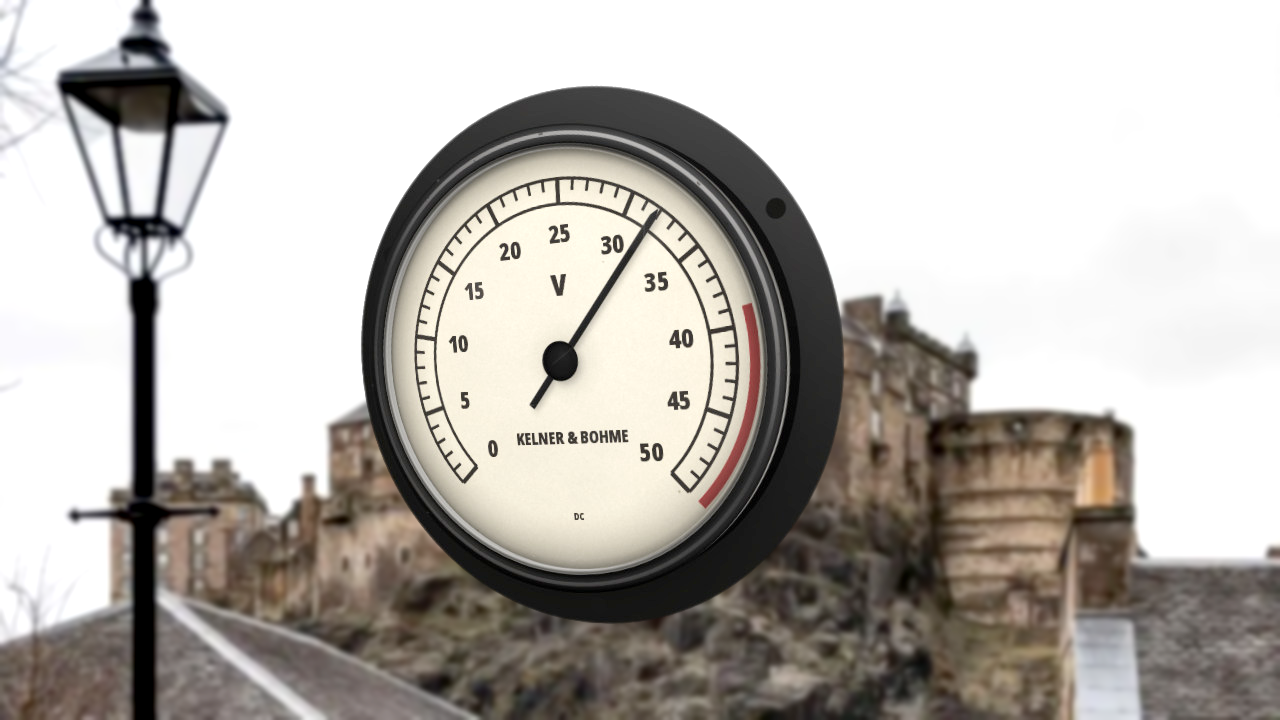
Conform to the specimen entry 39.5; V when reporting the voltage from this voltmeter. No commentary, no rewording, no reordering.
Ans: 32; V
